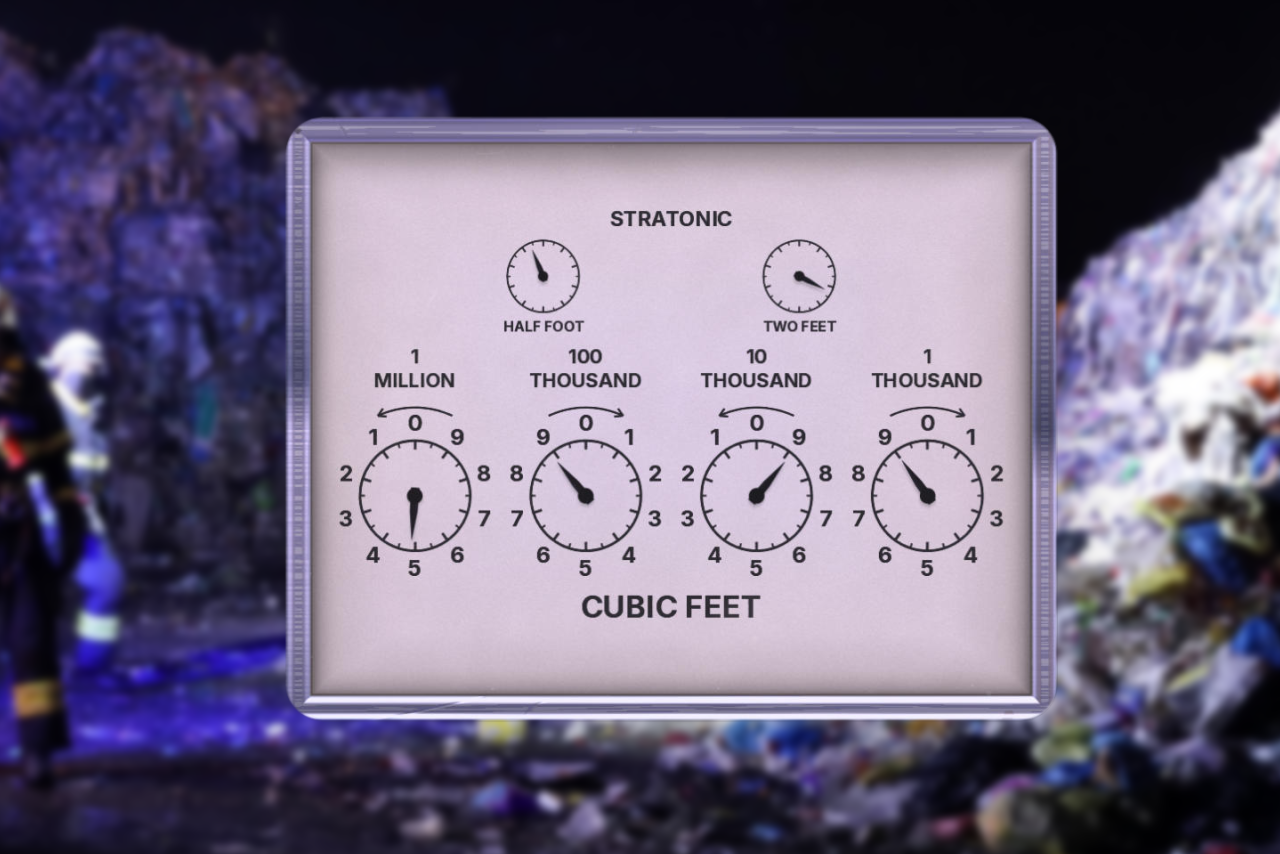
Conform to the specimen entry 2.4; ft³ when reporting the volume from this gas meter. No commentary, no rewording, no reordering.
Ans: 488900; ft³
